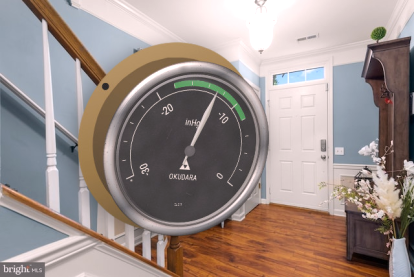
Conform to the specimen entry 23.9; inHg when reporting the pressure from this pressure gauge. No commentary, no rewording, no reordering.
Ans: -13; inHg
